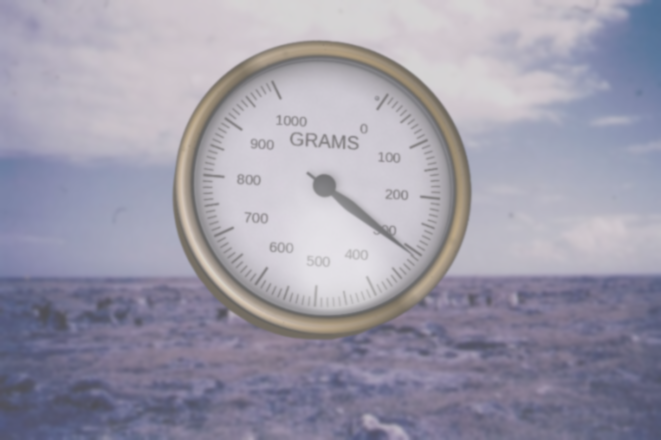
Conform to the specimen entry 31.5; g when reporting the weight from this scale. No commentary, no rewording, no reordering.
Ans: 310; g
